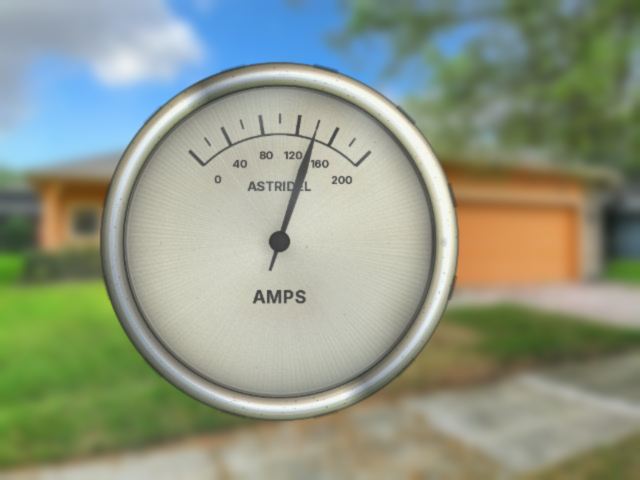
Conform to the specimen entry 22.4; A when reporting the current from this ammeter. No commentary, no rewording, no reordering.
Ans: 140; A
